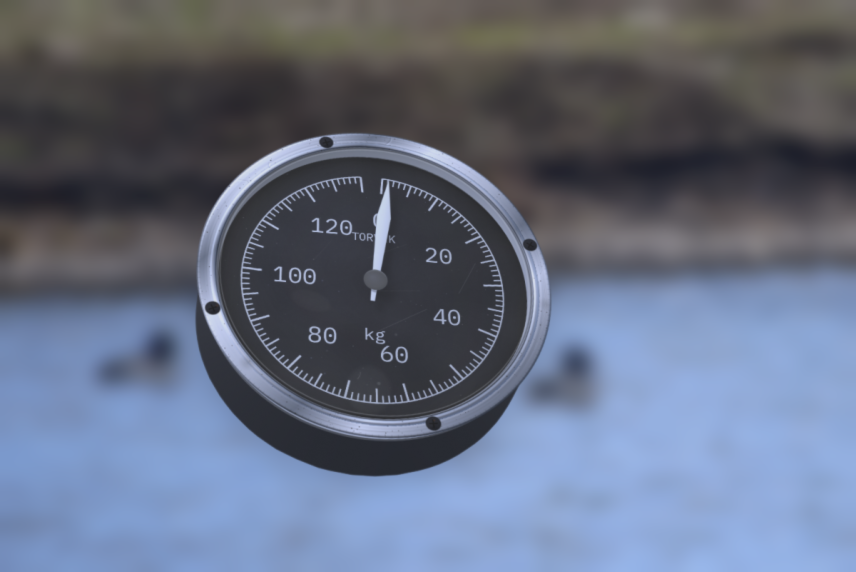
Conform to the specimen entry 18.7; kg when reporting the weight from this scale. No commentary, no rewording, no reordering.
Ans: 1; kg
